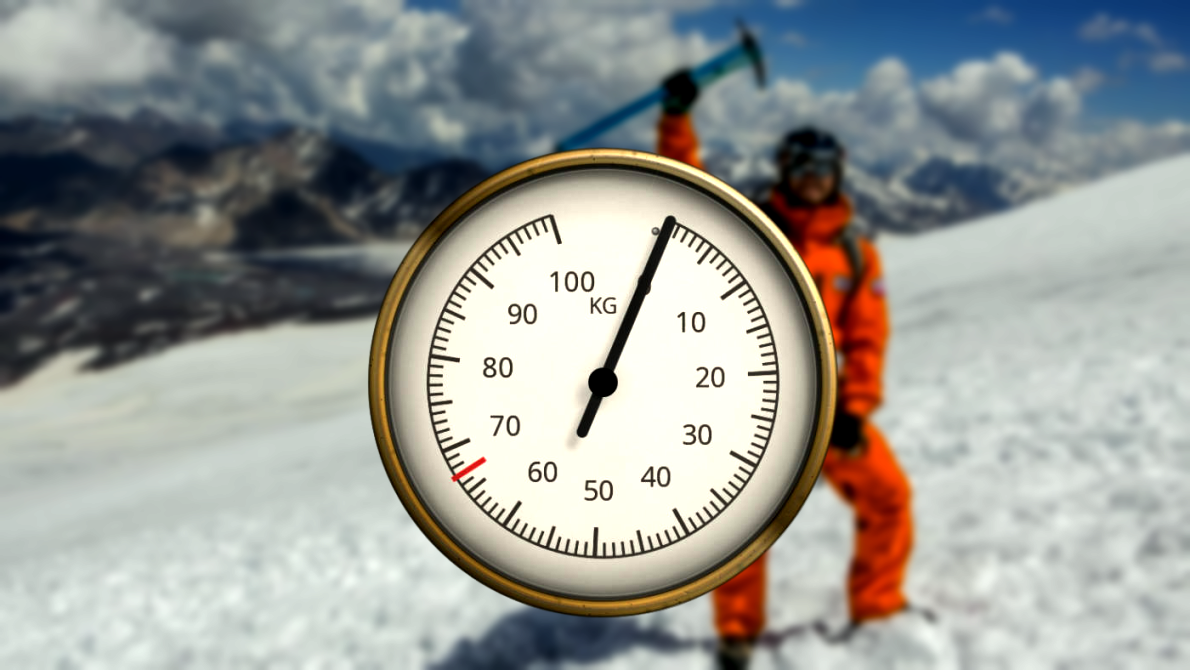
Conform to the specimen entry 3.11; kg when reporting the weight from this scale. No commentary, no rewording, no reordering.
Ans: 0; kg
